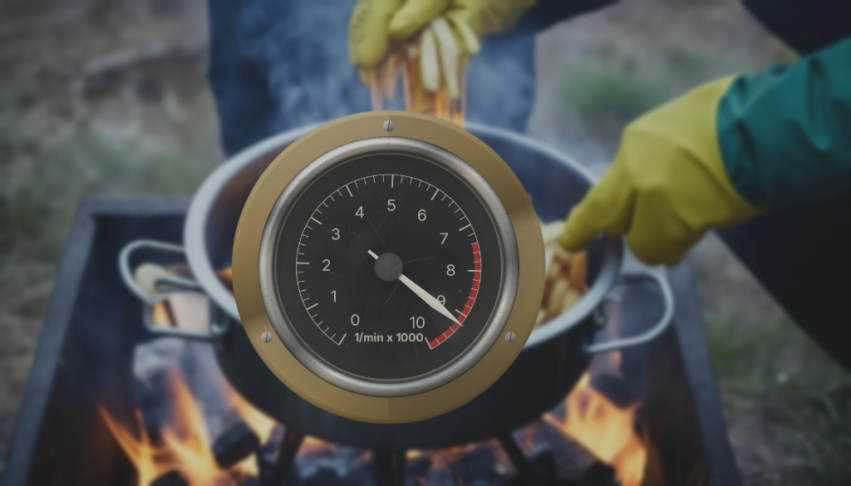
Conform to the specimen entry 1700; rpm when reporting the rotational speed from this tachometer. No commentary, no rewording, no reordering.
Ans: 9200; rpm
